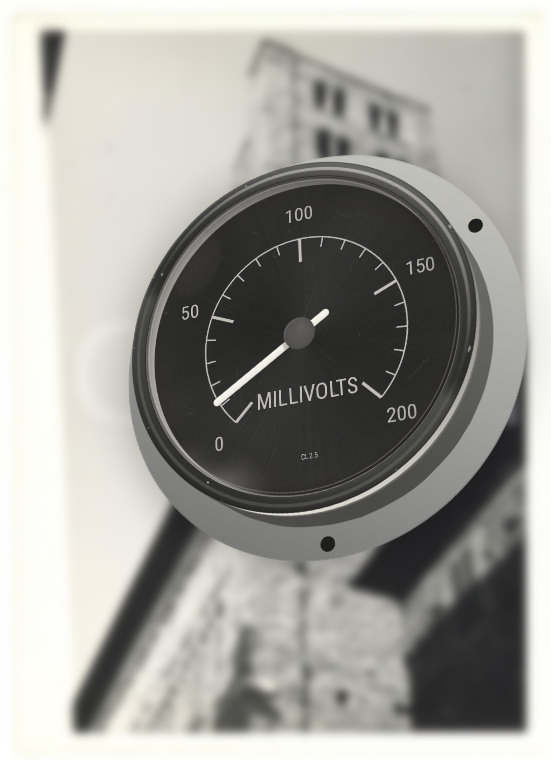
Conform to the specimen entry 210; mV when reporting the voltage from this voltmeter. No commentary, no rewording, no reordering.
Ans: 10; mV
